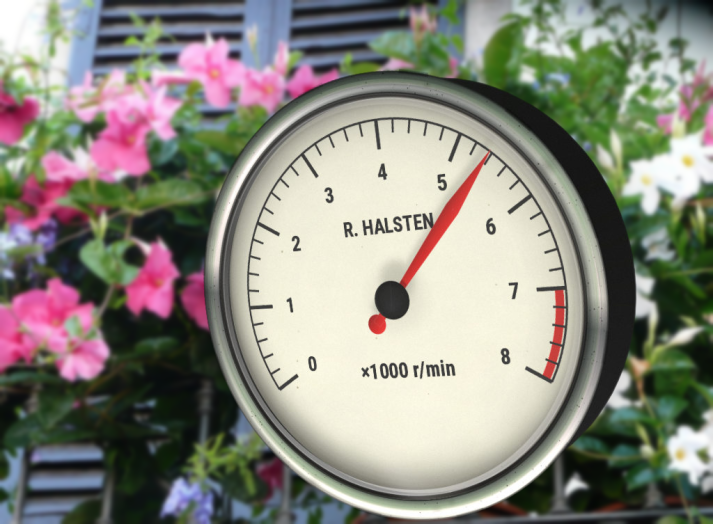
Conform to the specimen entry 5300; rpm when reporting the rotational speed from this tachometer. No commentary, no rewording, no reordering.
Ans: 5400; rpm
